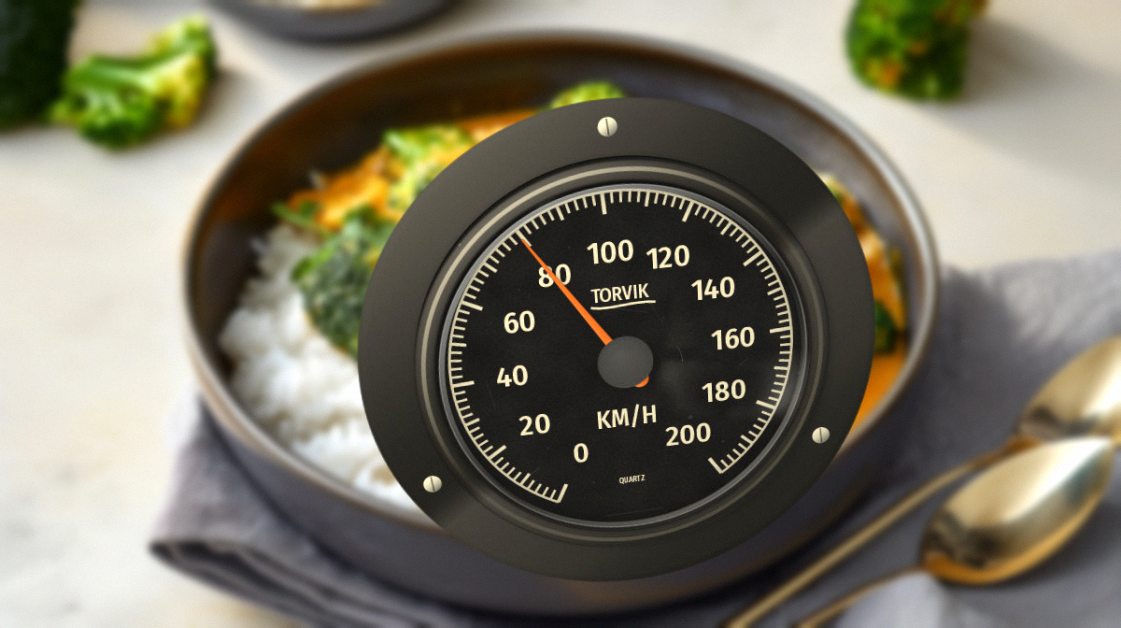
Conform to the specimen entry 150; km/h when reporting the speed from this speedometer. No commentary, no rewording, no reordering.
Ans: 80; km/h
